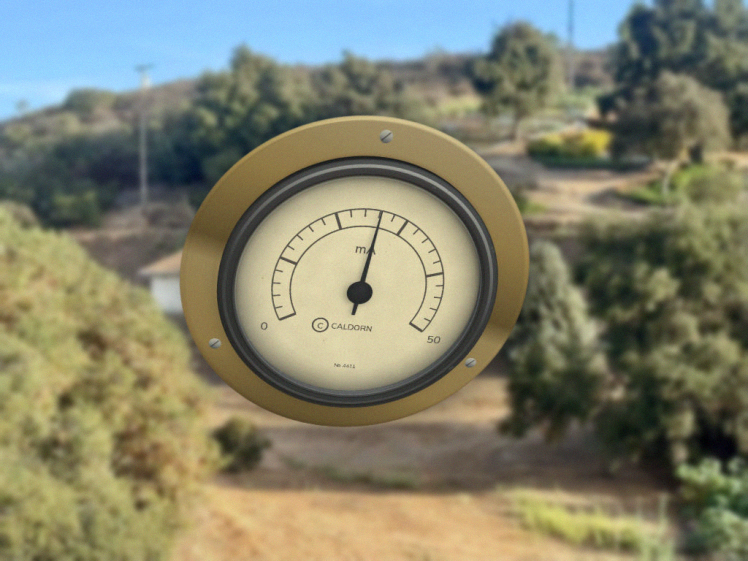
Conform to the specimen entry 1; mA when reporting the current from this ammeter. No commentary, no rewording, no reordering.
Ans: 26; mA
